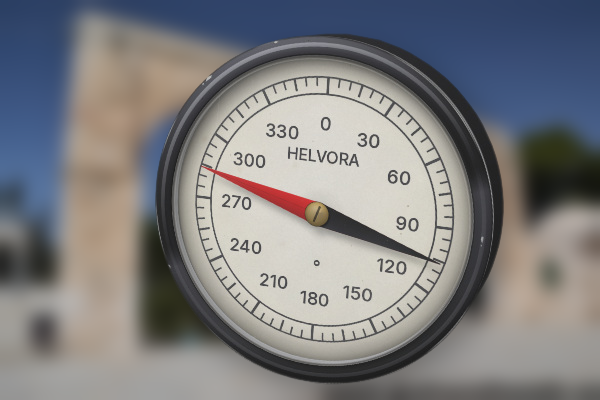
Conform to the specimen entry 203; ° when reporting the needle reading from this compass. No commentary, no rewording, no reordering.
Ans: 285; °
